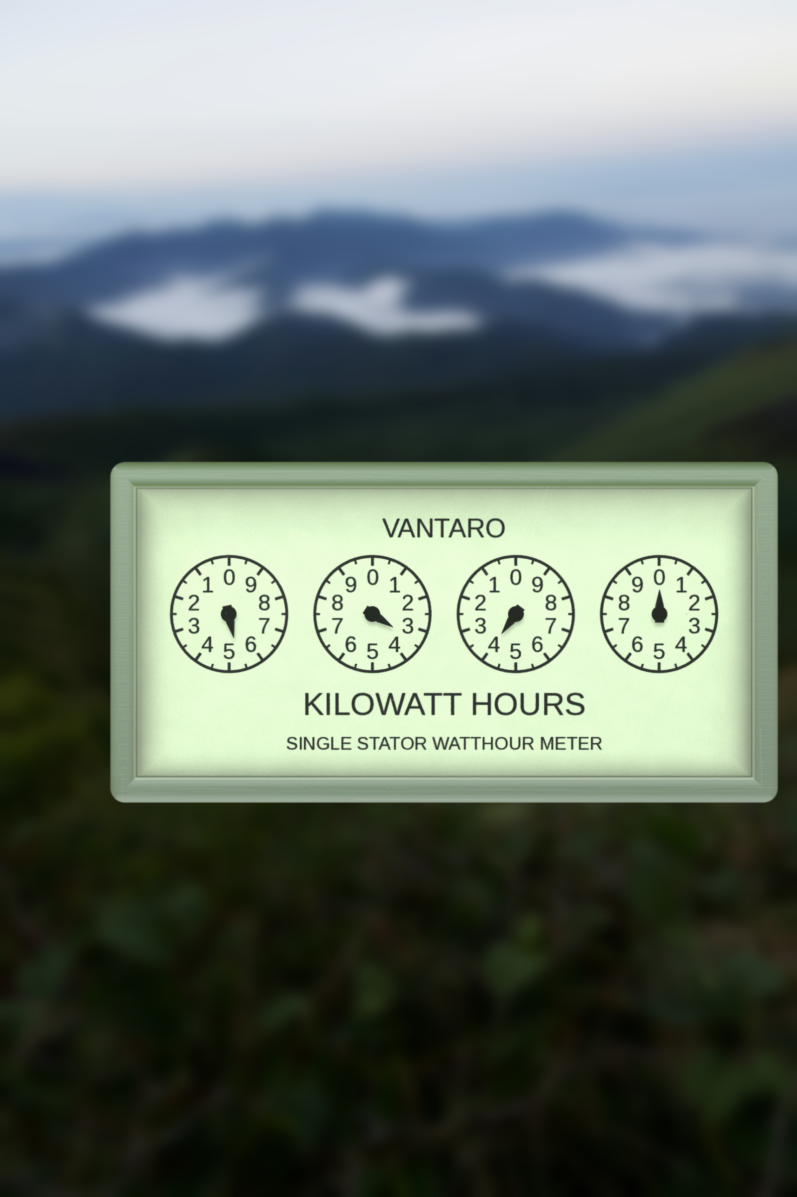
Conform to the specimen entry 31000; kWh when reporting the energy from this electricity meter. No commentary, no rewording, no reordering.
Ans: 5340; kWh
